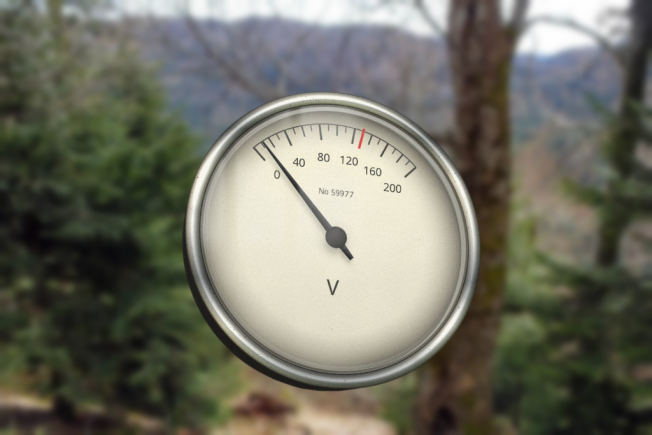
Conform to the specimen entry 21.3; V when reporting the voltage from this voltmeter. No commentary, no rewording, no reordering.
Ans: 10; V
